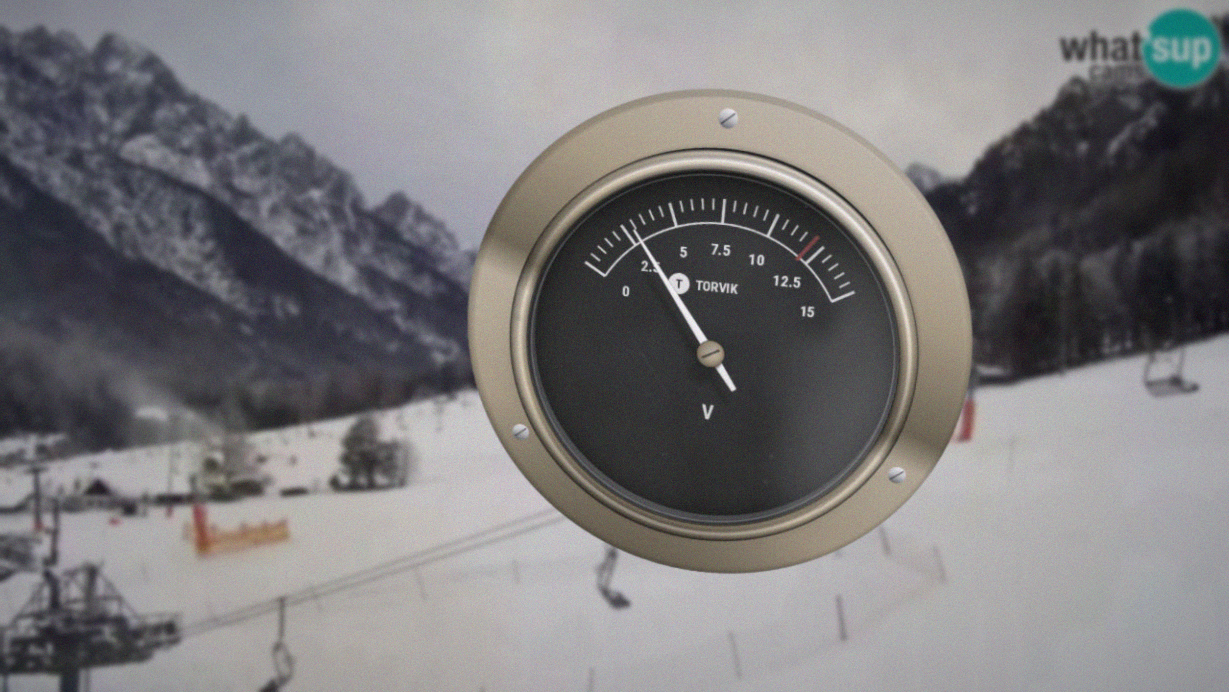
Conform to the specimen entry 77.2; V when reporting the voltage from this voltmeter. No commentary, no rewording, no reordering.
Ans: 3; V
